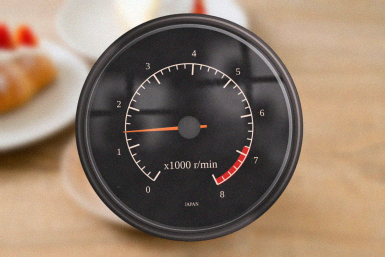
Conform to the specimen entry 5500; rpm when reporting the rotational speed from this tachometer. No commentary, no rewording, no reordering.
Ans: 1400; rpm
